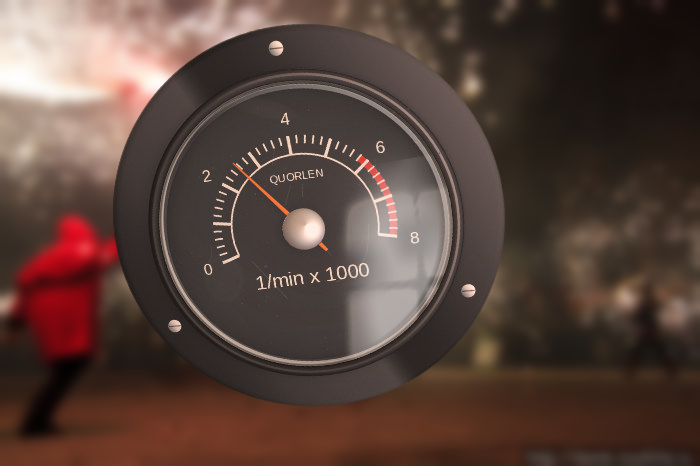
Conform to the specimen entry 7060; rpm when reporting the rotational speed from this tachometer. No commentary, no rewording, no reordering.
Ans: 2600; rpm
